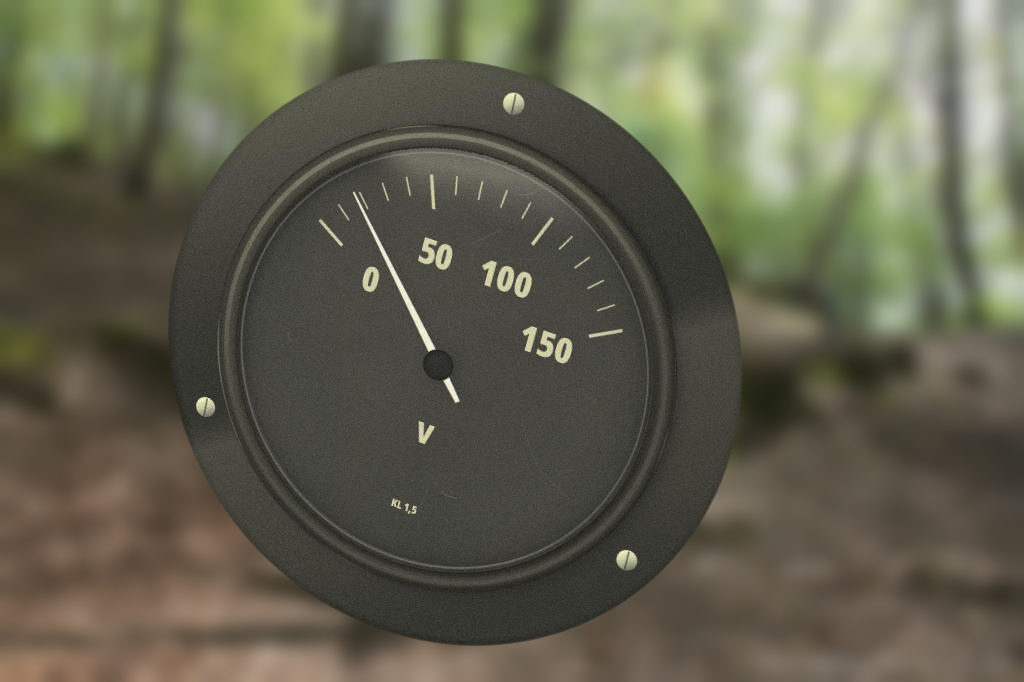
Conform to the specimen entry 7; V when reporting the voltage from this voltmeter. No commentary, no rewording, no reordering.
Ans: 20; V
